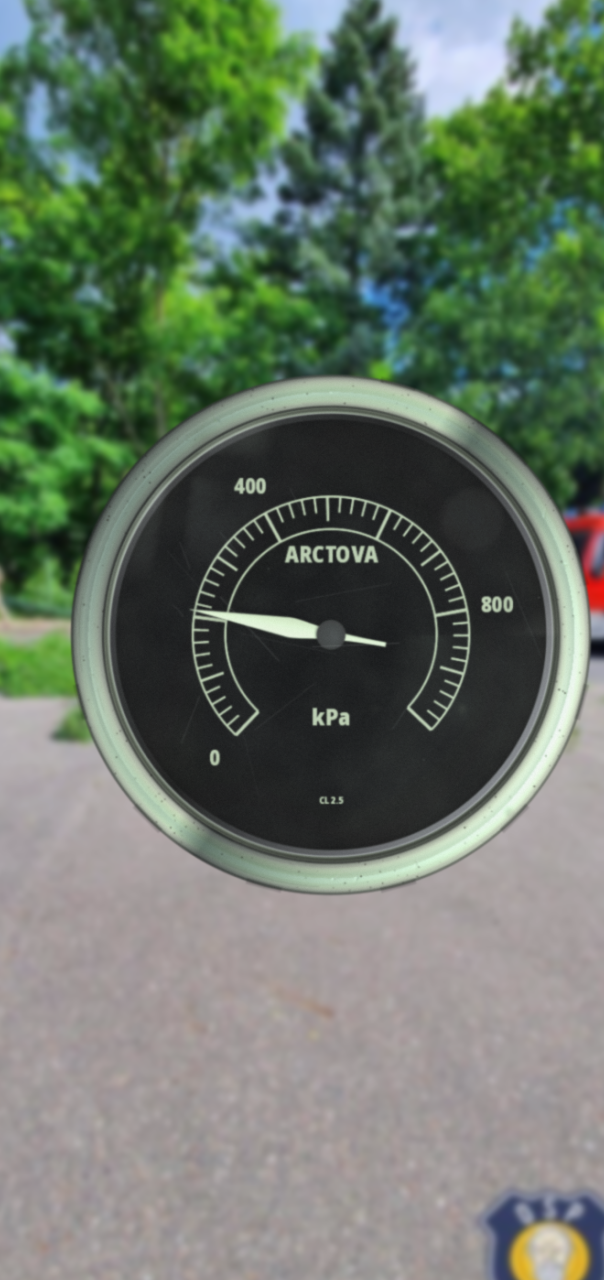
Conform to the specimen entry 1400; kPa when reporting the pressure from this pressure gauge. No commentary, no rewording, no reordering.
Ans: 210; kPa
